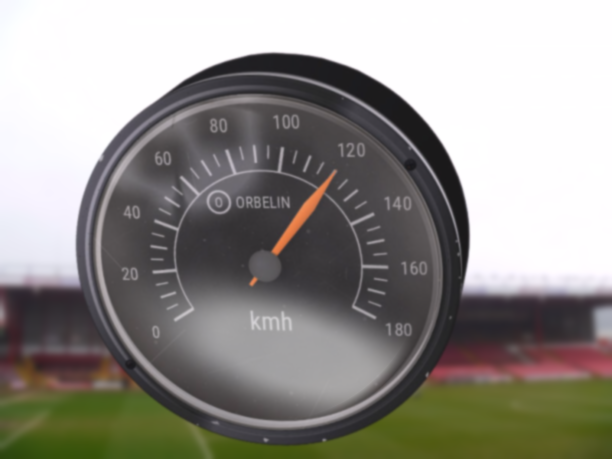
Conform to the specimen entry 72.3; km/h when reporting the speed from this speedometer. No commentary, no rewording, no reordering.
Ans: 120; km/h
